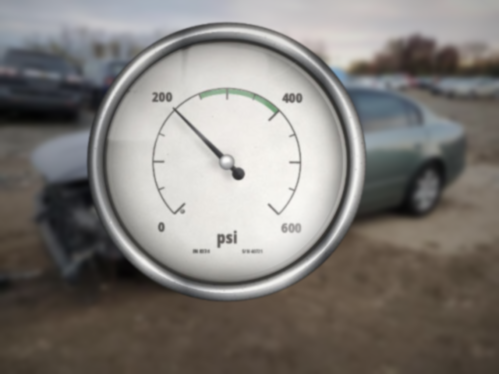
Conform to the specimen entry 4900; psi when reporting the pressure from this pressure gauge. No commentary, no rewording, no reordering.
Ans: 200; psi
